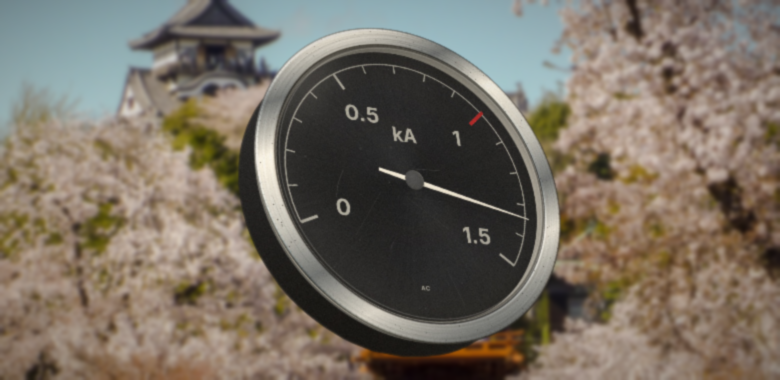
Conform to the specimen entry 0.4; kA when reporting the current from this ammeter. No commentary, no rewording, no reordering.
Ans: 1.35; kA
